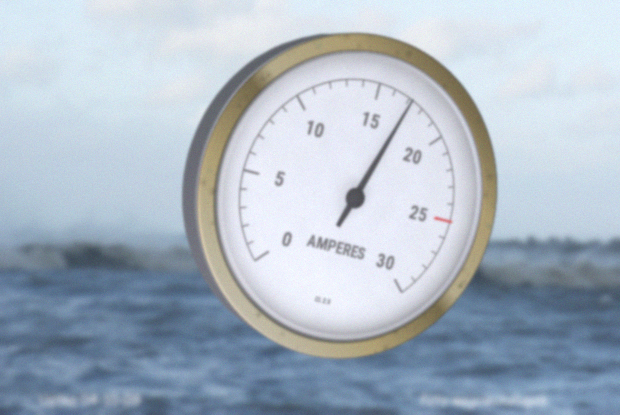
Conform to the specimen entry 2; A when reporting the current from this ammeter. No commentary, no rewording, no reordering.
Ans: 17; A
